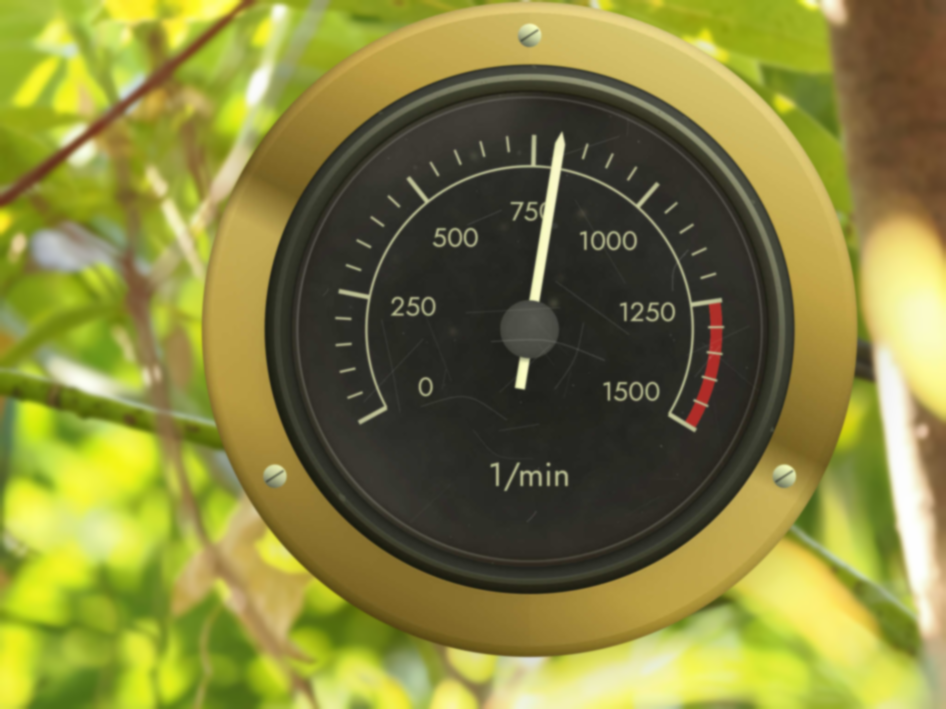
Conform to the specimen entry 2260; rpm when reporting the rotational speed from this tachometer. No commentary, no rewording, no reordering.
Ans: 800; rpm
